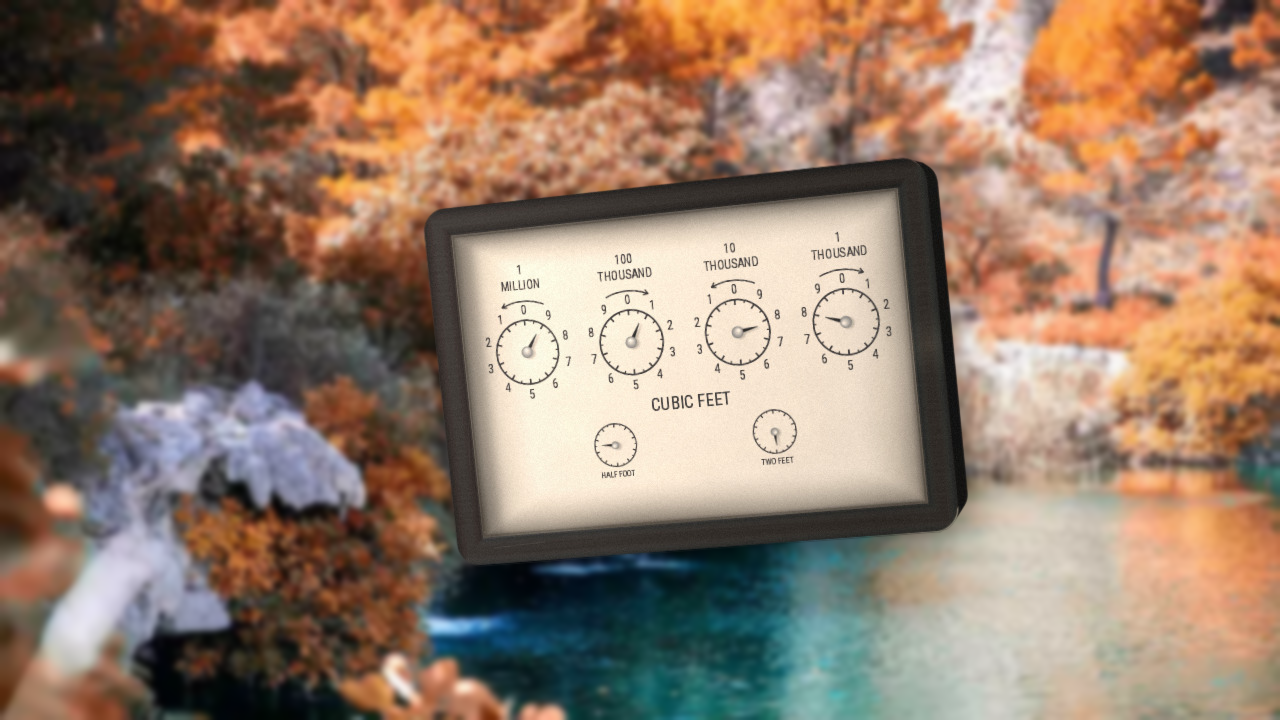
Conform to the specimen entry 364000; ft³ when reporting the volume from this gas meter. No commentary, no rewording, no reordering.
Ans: 907800; ft³
